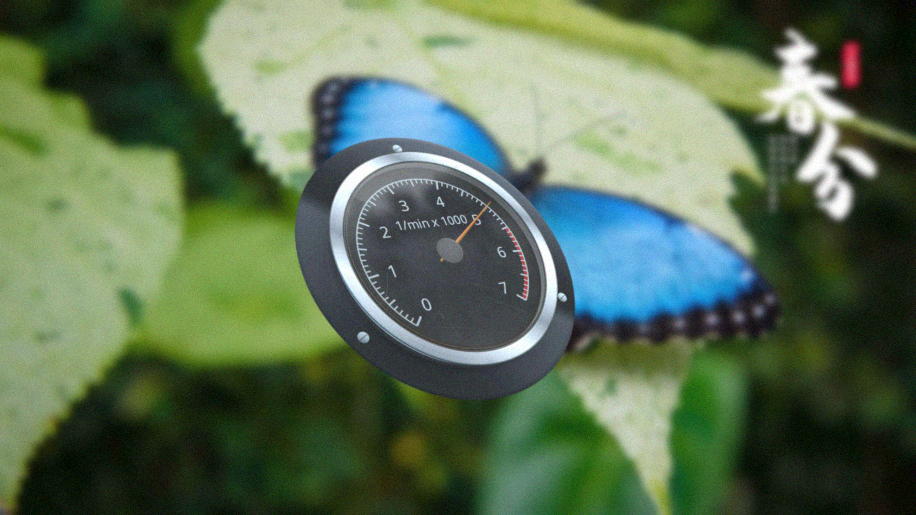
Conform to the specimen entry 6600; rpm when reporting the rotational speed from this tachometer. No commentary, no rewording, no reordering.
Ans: 5000; rpm
